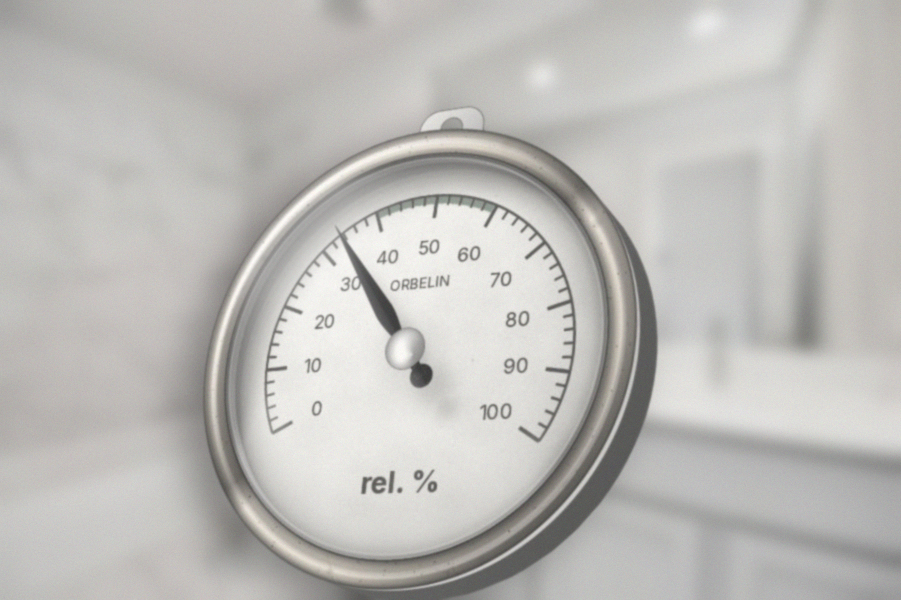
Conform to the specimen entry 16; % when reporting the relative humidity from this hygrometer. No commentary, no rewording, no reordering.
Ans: 34; %
